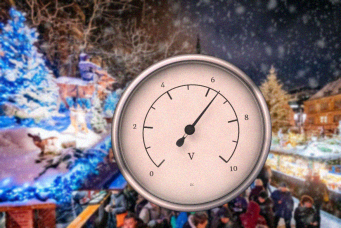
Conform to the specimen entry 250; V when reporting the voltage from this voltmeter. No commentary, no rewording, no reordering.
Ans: 6.5; V
